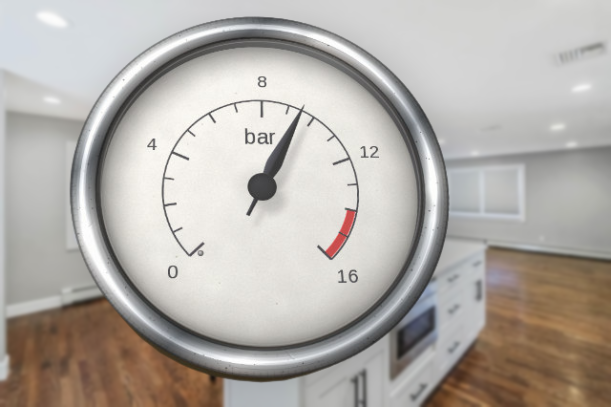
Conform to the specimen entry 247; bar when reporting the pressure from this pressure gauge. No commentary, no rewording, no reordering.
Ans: 9.5; bar
